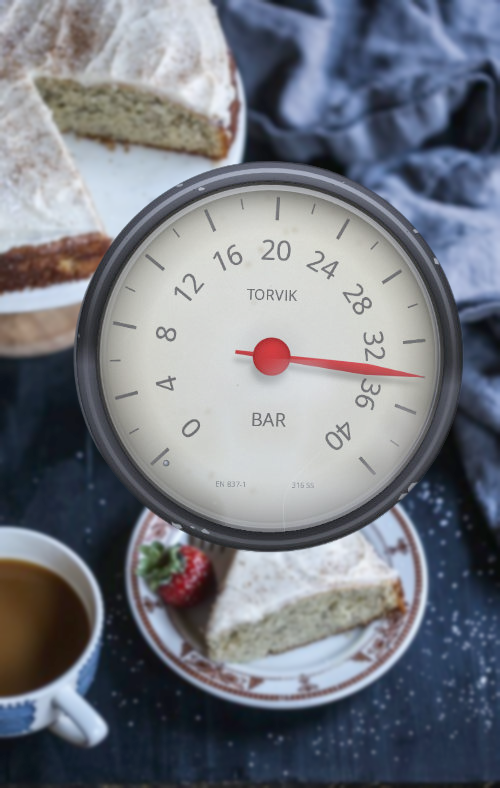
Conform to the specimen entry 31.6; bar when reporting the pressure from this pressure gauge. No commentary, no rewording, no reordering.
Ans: 34; bar
